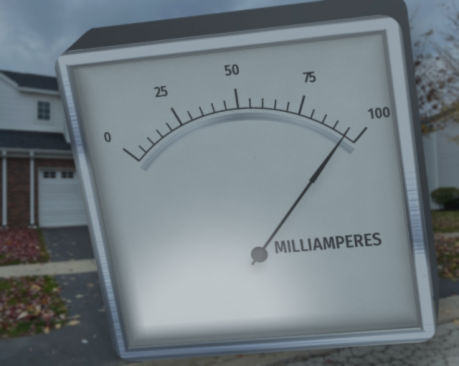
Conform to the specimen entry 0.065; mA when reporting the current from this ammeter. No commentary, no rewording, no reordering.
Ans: 95; mA
